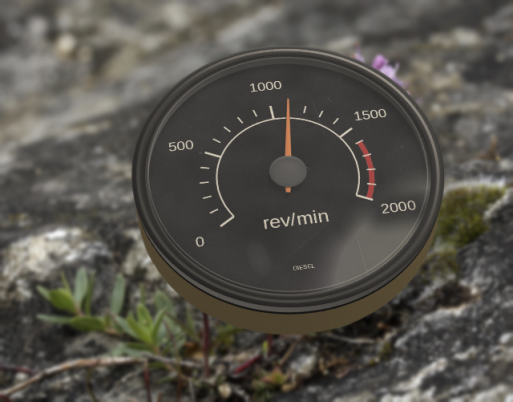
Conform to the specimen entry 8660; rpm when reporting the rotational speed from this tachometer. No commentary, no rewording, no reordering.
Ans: 1100; rpm
